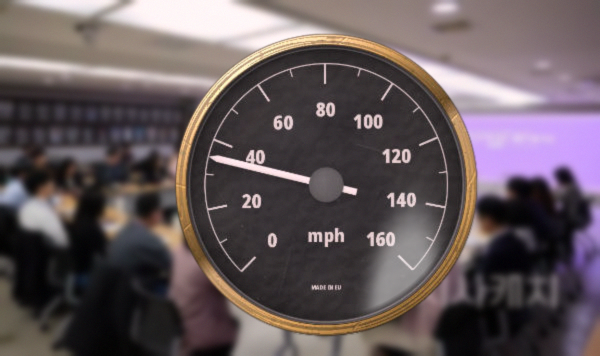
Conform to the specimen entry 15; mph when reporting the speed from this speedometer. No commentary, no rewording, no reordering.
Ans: 35; mph
